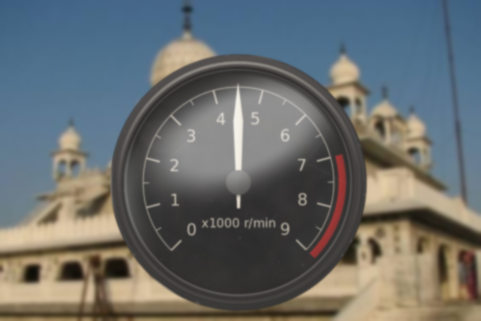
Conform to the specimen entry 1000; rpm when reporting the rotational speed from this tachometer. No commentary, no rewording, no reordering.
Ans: 4500; rpm
